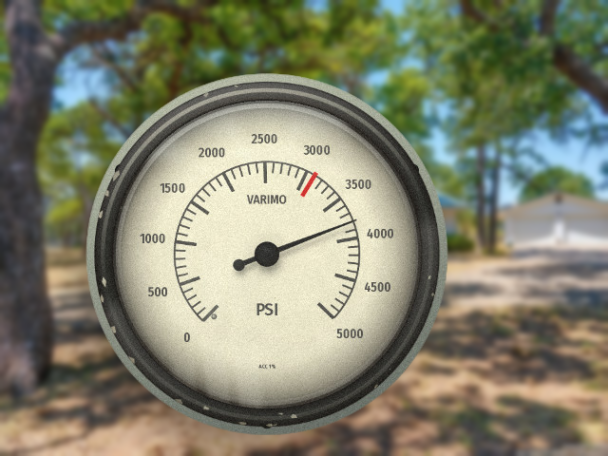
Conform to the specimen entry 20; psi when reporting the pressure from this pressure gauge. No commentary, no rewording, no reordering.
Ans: 3800; psi
